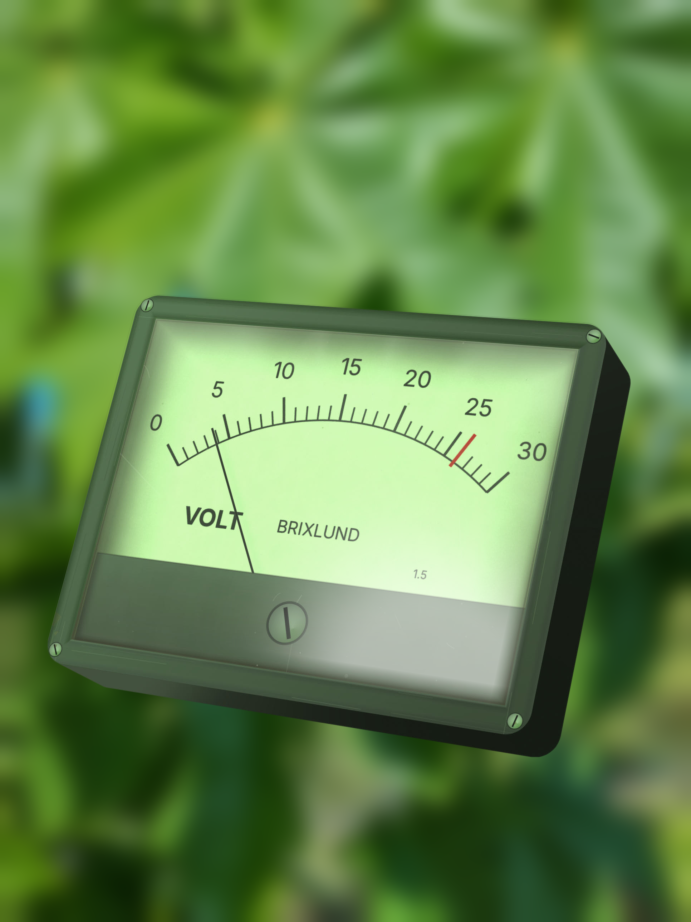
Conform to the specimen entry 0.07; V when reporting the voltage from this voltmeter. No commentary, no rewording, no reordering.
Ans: 4; V
